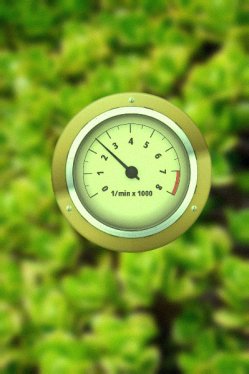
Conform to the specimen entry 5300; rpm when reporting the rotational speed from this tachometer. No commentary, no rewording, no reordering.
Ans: 2500; rpm
